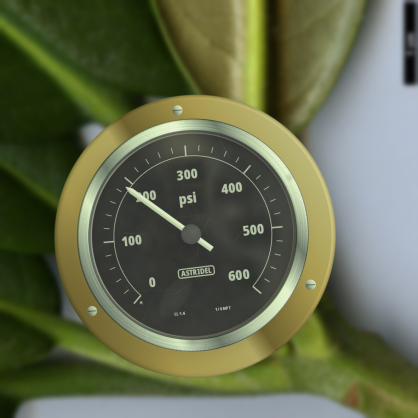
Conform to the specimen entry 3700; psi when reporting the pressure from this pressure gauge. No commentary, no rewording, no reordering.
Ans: 190; psi
